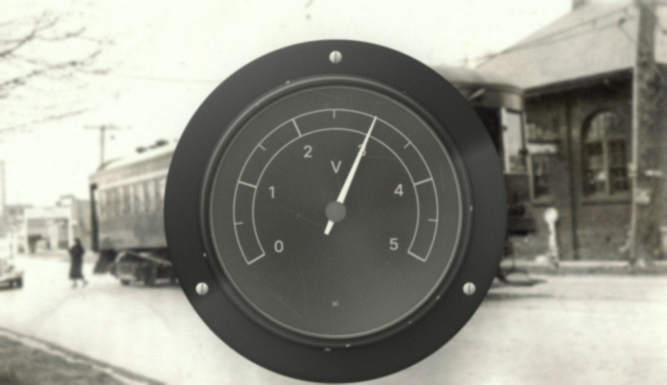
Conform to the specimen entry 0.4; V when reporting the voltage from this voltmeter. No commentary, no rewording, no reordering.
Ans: 3; V
